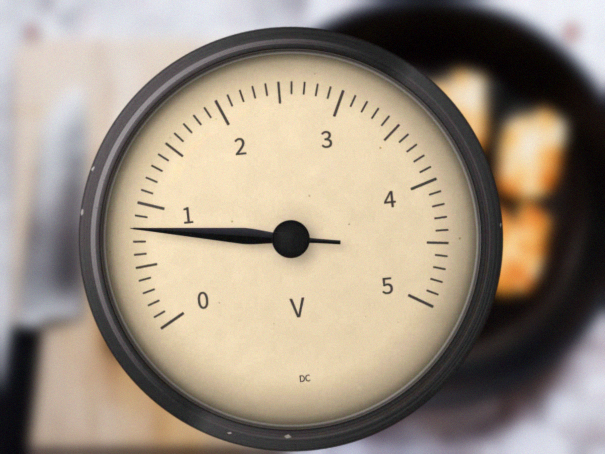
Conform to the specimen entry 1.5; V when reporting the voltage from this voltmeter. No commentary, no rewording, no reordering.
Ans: 0.8; V
